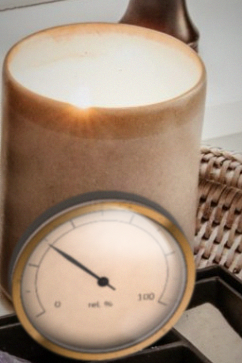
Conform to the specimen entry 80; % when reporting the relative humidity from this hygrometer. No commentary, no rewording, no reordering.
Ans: 30; %
